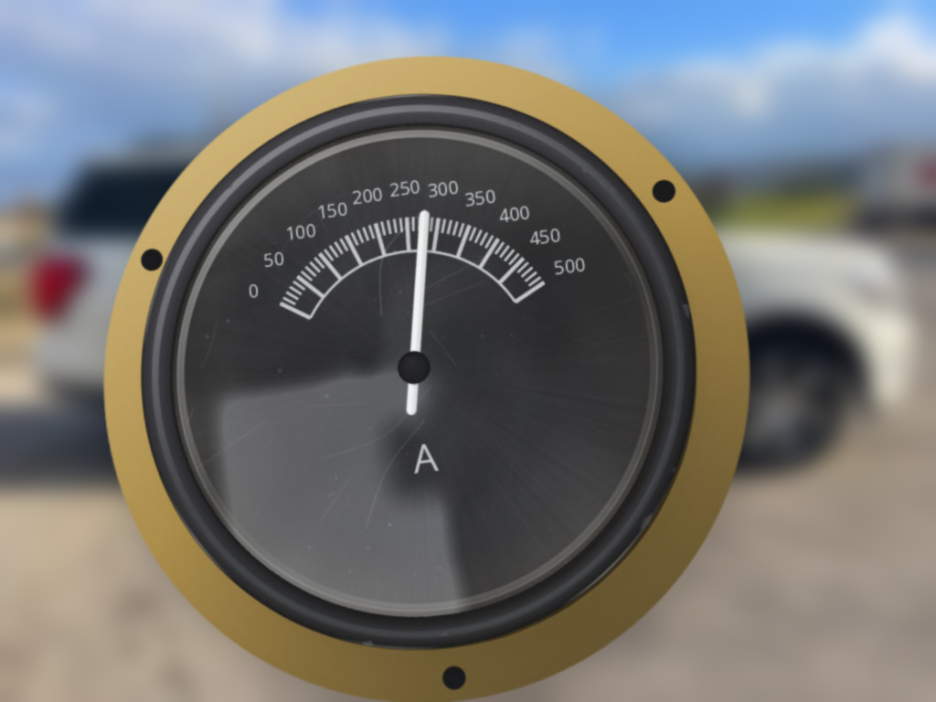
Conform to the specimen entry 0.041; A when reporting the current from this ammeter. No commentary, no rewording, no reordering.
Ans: 280; A
